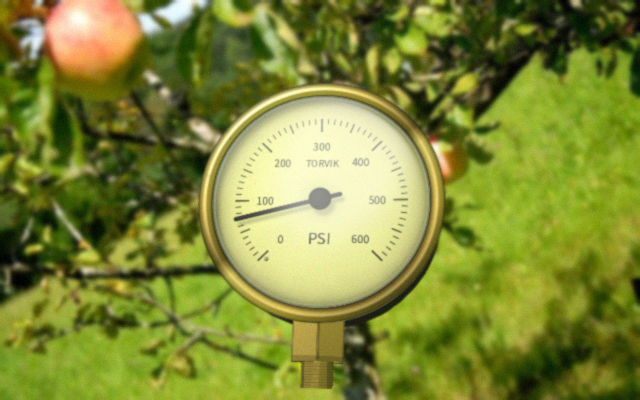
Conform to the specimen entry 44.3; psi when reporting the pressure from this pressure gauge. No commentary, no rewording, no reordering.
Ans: 70; psi
